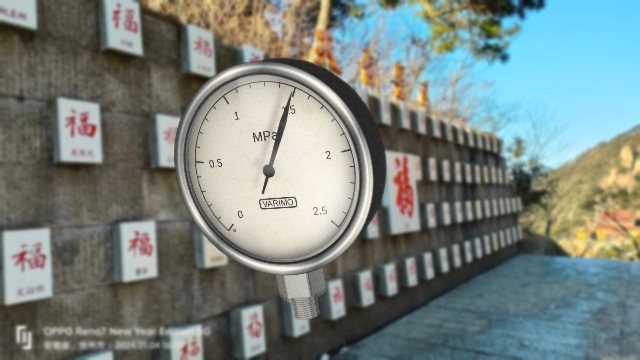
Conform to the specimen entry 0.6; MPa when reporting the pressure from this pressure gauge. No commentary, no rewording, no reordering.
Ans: 1.5; MPa
